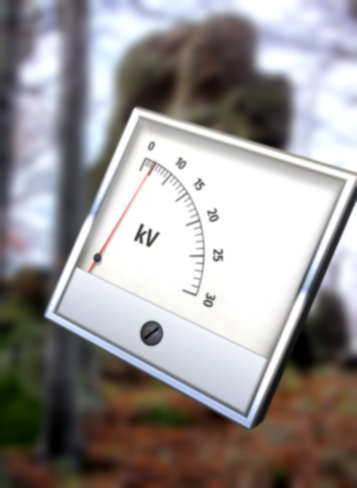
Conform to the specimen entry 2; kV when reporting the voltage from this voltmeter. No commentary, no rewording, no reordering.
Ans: 5; kV
